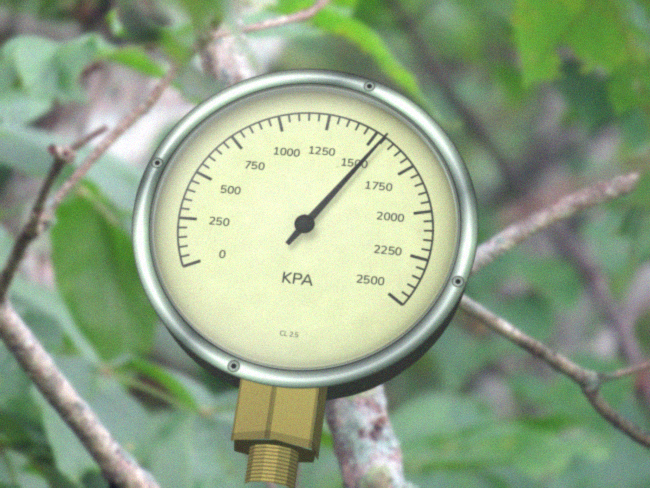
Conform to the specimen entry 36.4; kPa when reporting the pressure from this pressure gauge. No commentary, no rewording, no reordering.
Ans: 1550; kPa
